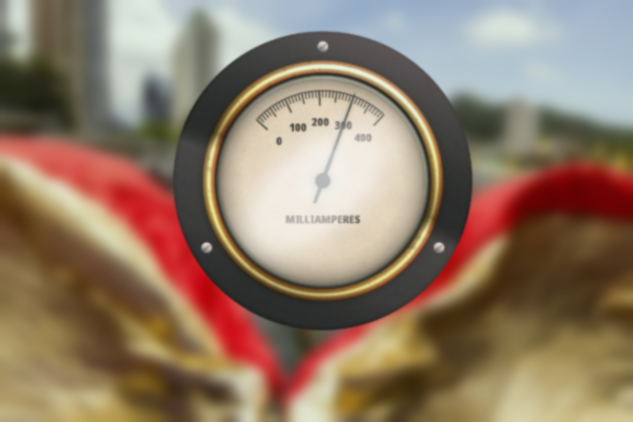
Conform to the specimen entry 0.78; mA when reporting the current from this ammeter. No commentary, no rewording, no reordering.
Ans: 300; mA
